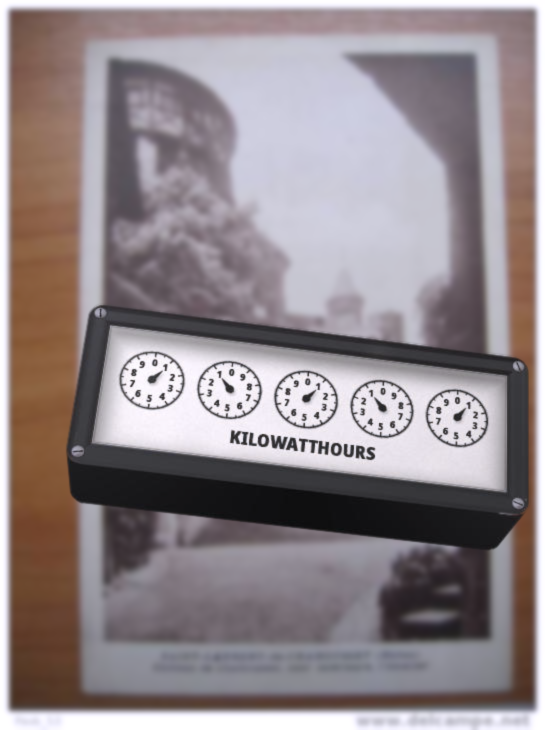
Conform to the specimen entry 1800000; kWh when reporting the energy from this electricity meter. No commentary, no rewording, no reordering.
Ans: 11111; kWh
